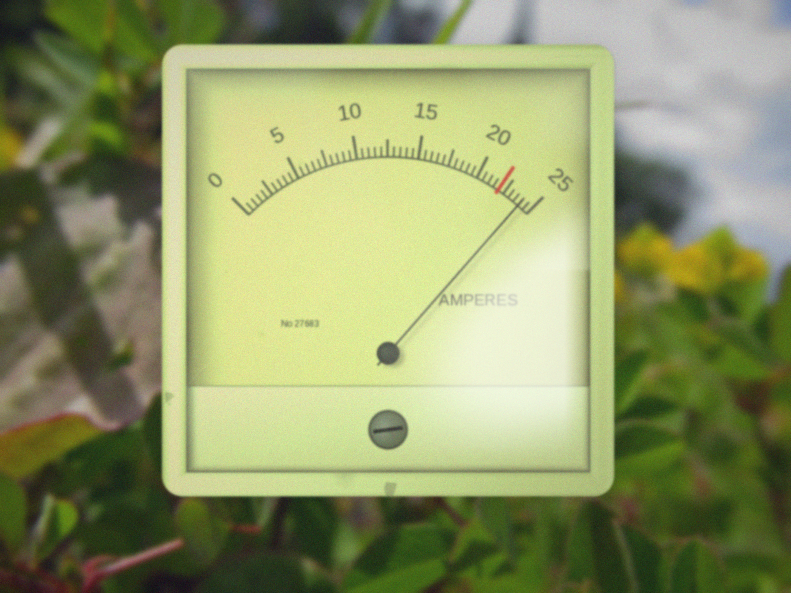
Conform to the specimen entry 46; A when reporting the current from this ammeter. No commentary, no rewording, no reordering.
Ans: 24; A
